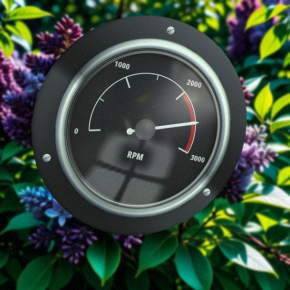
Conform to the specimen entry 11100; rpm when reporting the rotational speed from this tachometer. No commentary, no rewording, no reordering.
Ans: 2500; rpm
